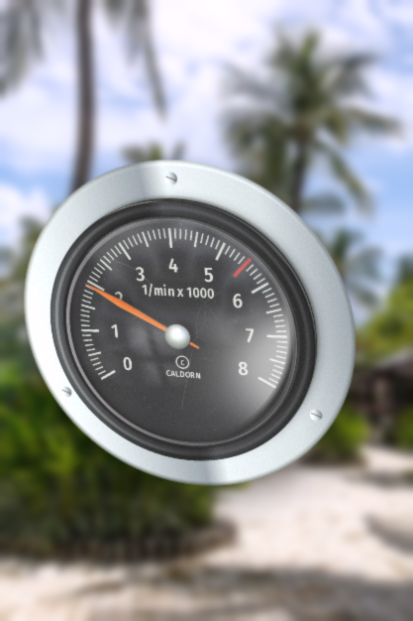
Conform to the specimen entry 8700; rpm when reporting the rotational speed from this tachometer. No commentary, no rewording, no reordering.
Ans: 2000; rpm
